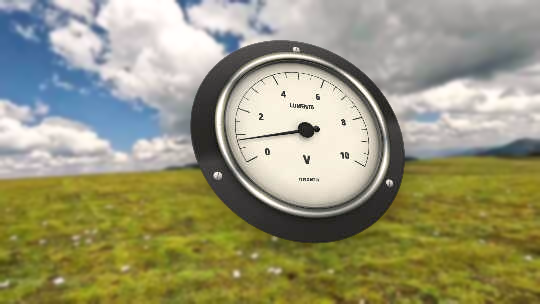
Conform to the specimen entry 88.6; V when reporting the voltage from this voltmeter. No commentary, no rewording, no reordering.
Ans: 0.75; V
